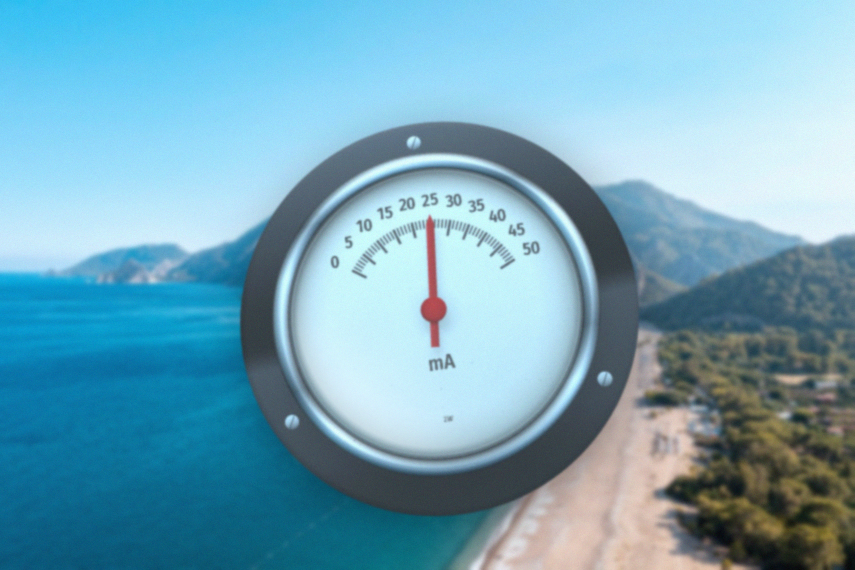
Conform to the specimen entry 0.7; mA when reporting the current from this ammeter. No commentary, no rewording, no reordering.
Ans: 25; mA
